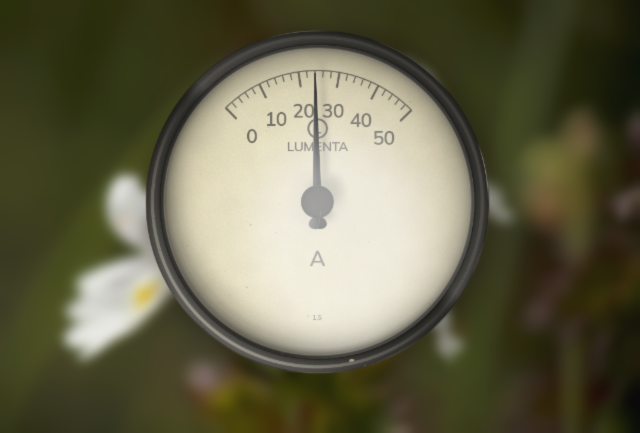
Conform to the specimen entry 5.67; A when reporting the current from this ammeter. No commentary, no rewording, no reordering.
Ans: 24; A
